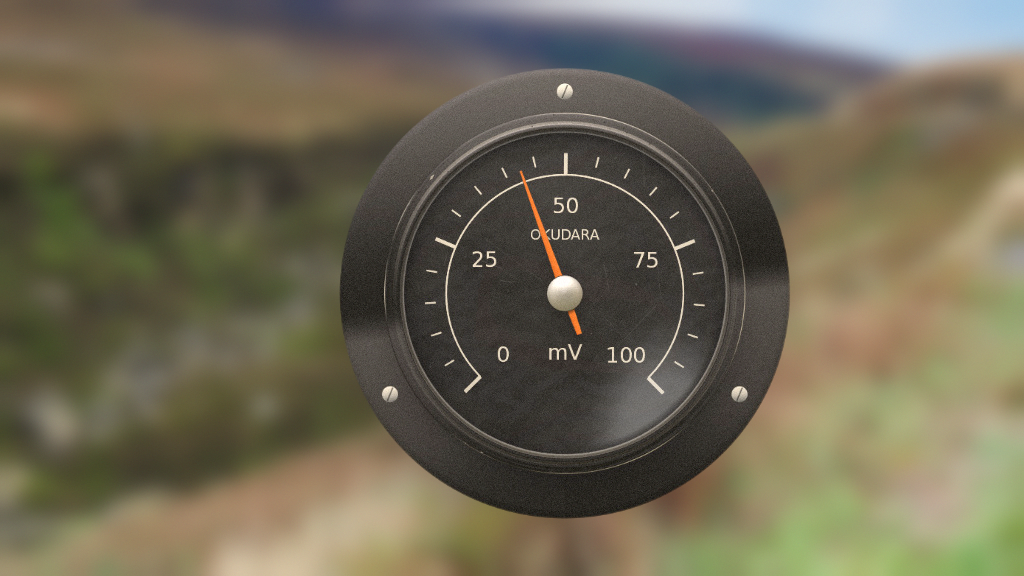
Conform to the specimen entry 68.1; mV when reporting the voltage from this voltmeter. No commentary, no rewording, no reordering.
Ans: 42.5; mV
